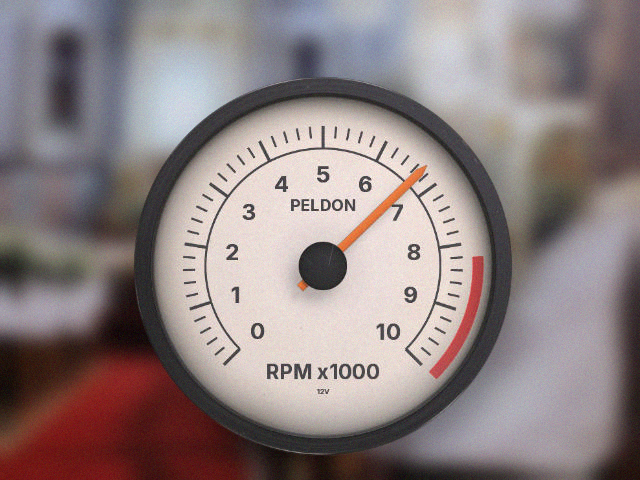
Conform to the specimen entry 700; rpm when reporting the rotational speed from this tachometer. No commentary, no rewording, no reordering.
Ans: 6700; rpm
